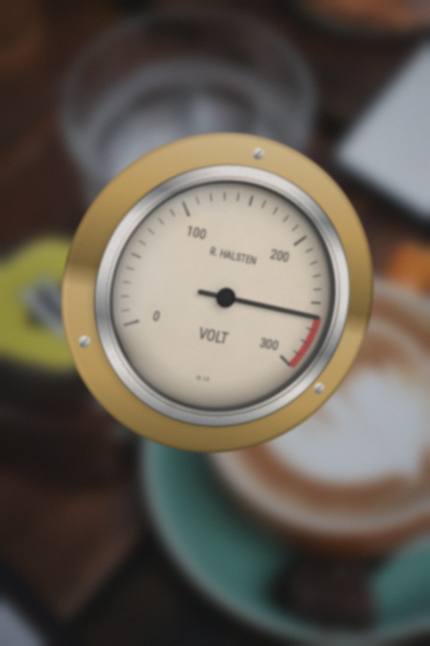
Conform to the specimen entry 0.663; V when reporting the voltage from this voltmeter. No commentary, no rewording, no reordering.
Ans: 260; V
